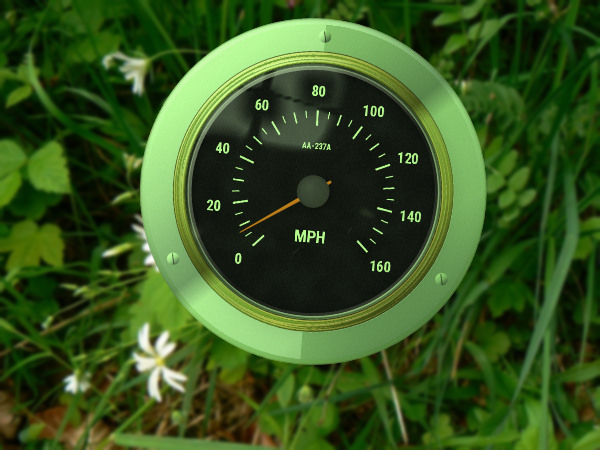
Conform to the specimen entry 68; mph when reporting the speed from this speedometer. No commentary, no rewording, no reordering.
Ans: 7.5; mph
